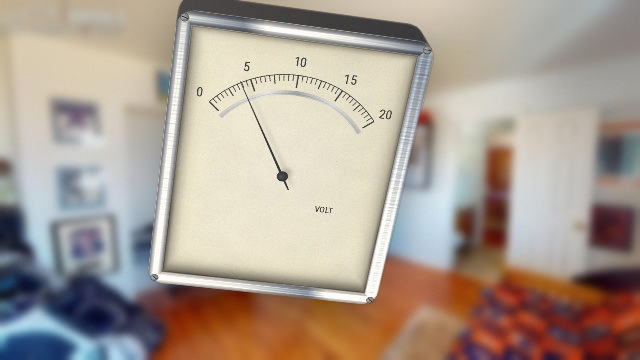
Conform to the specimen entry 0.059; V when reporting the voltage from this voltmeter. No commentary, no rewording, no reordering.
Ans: 4; V
